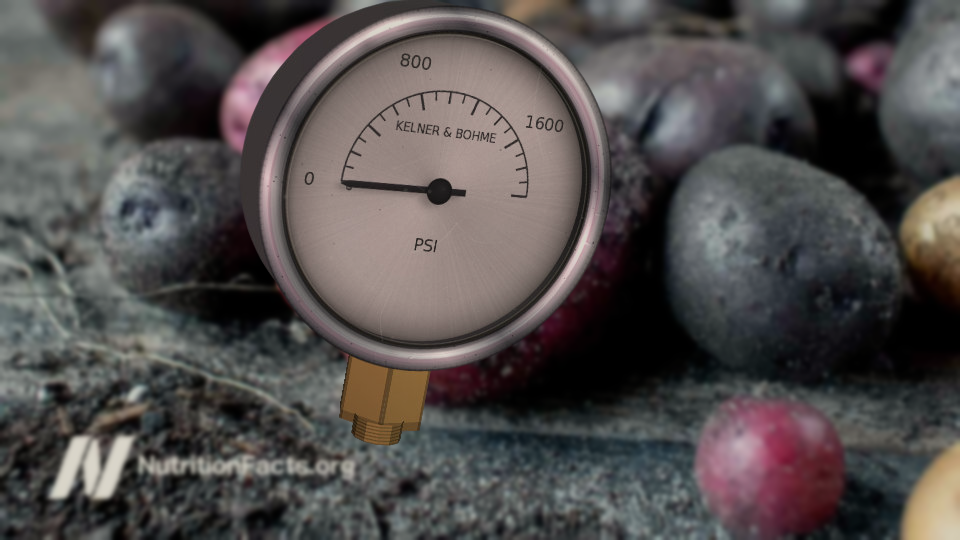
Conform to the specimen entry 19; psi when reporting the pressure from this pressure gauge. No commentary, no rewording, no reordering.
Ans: 0; psi
